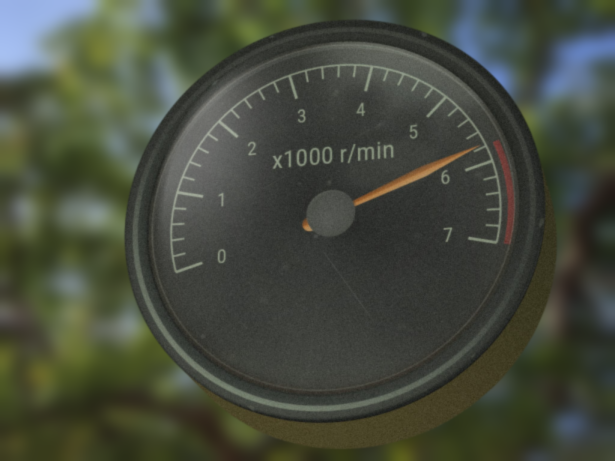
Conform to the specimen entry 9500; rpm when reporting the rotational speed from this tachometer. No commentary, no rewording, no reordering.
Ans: 5800; rpm
